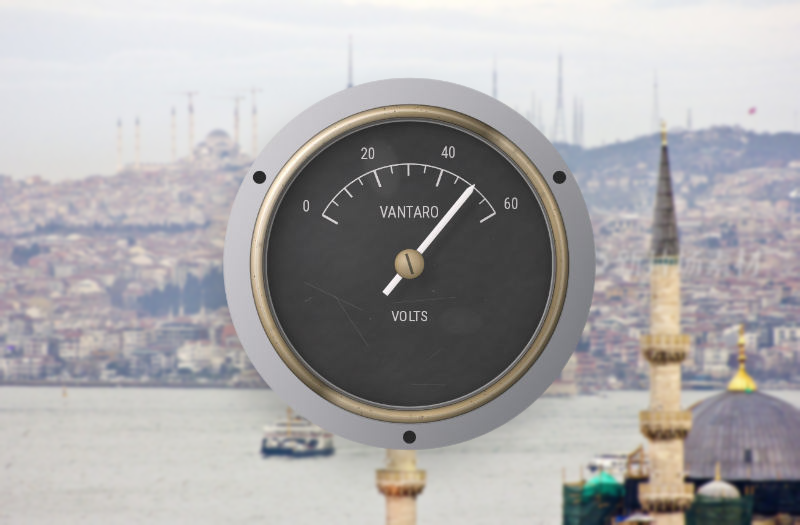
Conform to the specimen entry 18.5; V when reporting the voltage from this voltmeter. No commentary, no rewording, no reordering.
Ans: 50; V
